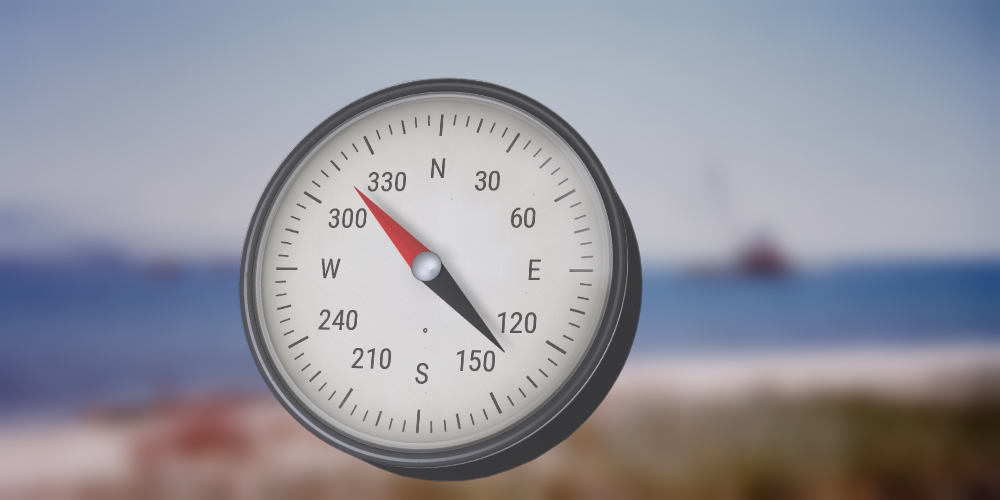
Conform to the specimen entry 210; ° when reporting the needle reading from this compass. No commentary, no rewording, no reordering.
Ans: 315; °
